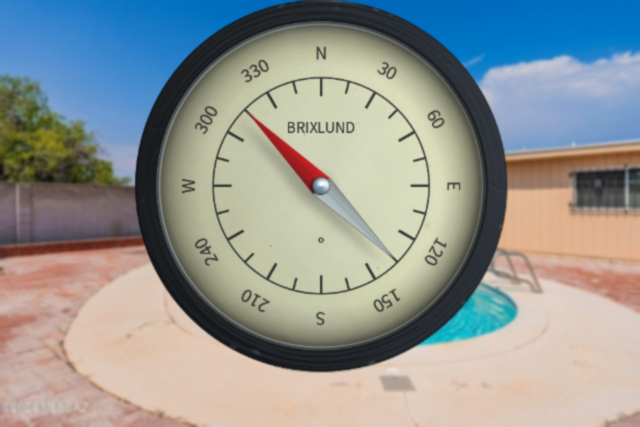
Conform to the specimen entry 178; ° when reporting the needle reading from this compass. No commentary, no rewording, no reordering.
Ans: 315; °
